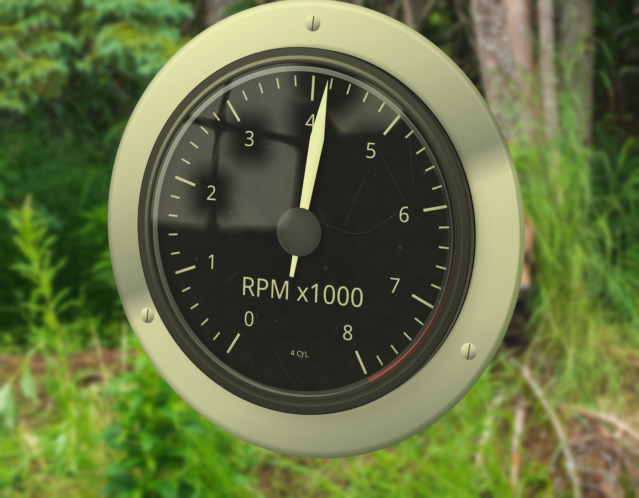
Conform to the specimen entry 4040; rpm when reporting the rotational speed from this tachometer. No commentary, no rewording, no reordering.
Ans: 4200; rpm
